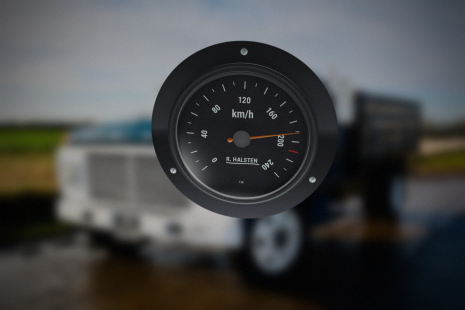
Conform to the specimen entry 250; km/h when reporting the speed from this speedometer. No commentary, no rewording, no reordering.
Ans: 190; km/h
